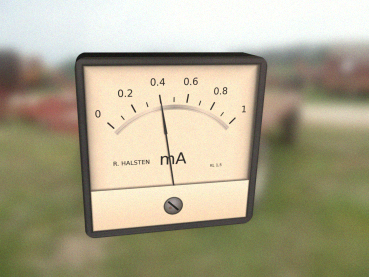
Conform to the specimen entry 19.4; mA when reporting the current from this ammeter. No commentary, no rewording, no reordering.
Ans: 0.4; mA
